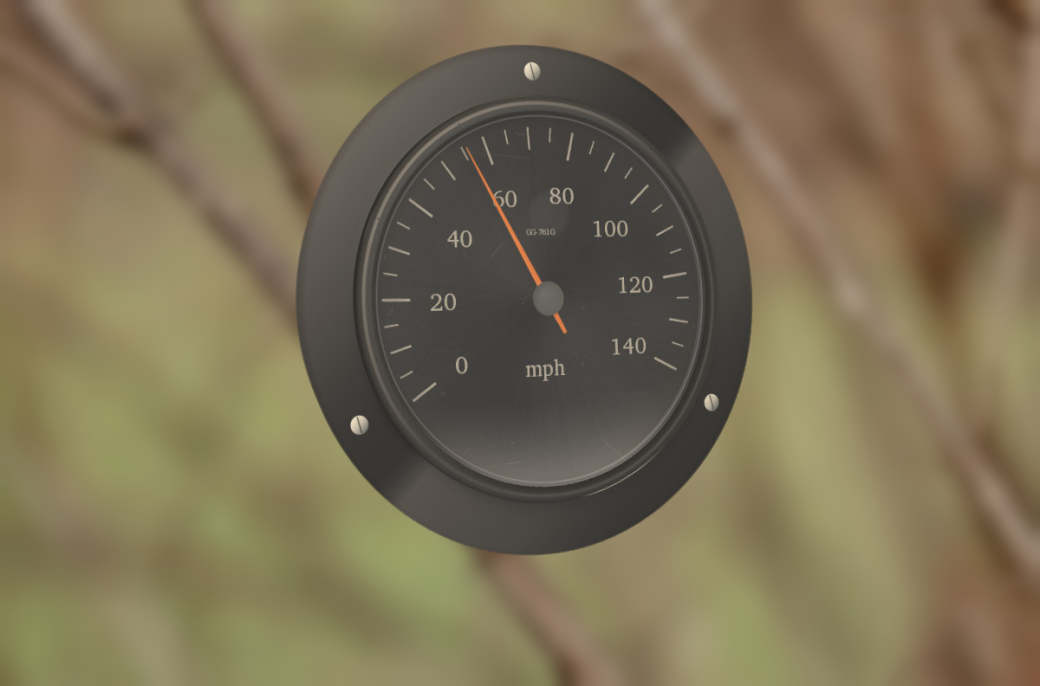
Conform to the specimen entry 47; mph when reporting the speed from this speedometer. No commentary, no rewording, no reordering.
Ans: 55; mph
